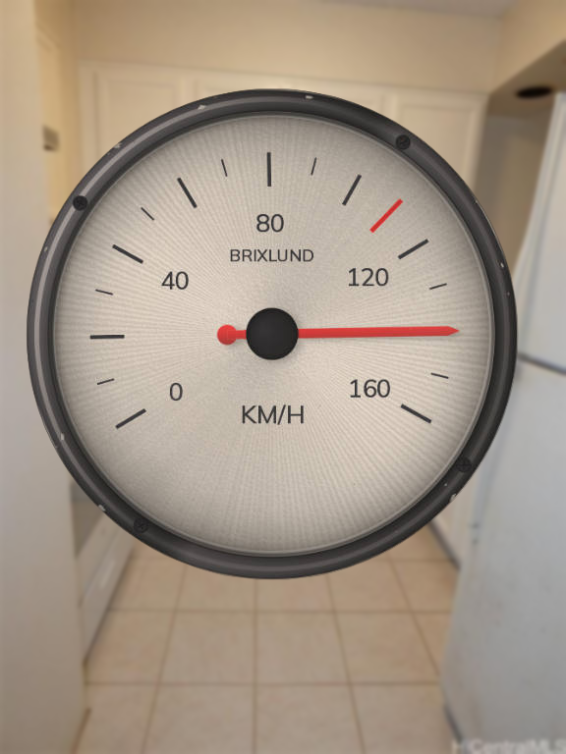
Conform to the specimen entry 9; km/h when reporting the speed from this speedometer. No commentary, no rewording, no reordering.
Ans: 140; km/h
